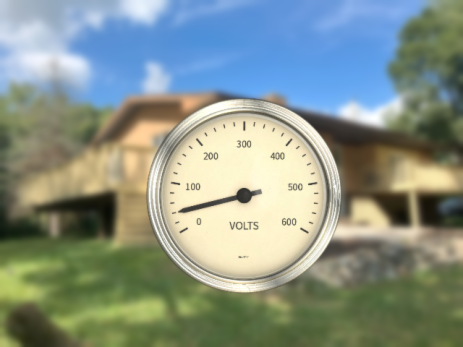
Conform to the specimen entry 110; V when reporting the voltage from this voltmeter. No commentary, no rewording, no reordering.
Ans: 40; V
